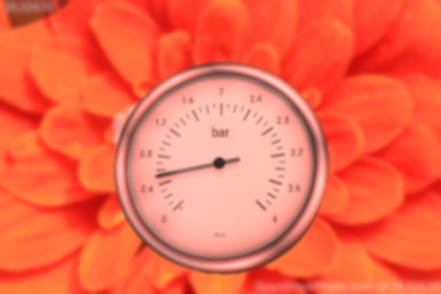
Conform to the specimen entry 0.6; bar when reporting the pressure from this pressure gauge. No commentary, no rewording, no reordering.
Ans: 0.5; bar
